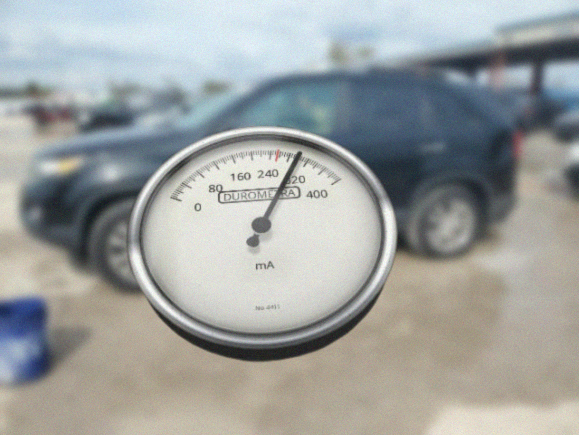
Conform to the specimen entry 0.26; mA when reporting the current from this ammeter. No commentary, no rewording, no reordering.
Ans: 300; mA
